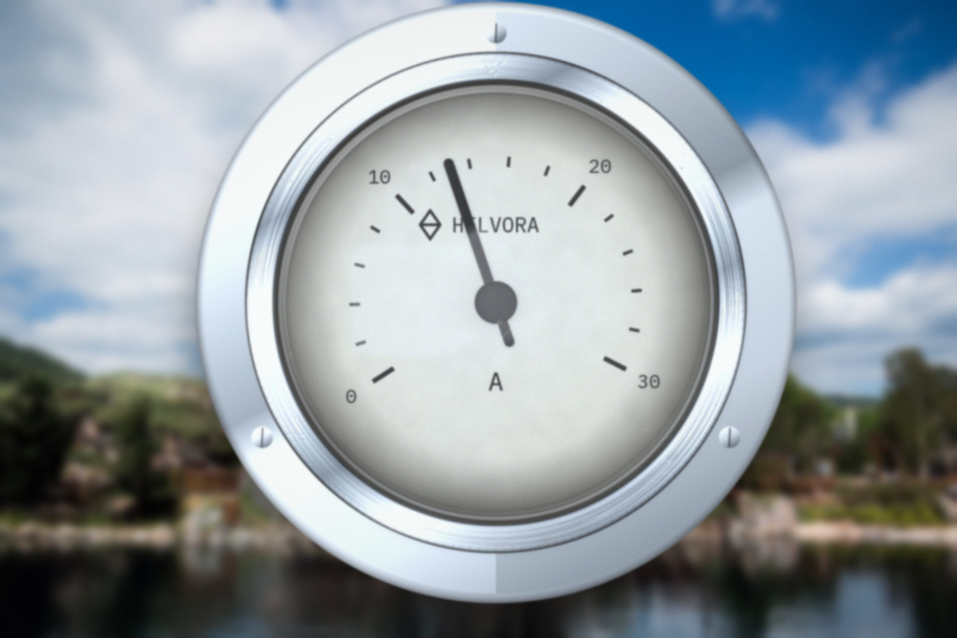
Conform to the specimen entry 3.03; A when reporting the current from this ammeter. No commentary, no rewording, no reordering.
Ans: 13; A
